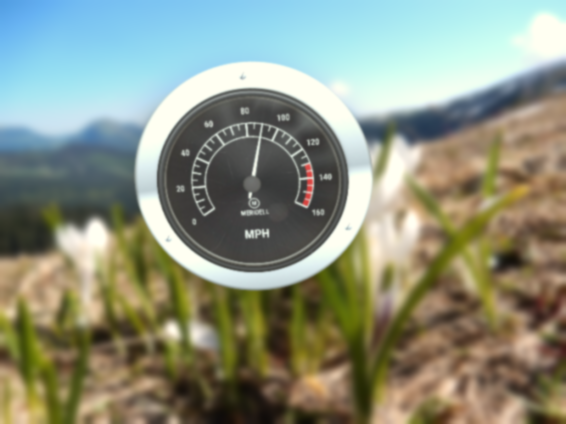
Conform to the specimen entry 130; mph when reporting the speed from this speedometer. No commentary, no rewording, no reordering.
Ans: 90; mph
